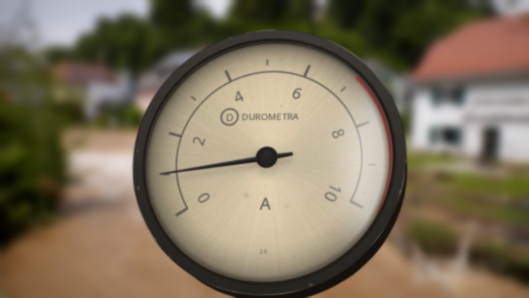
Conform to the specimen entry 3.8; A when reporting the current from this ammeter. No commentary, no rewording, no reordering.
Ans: 1; A
